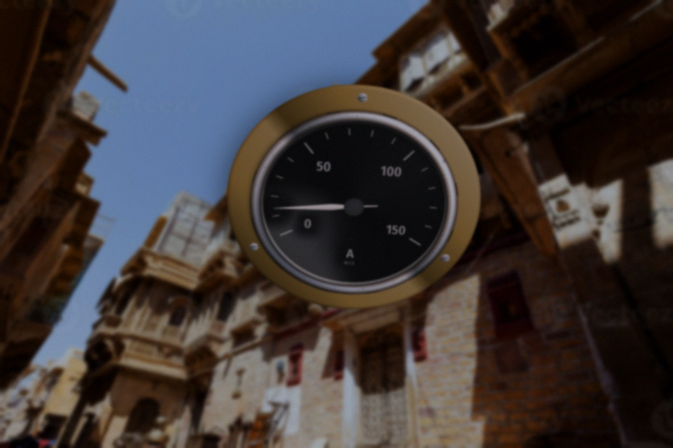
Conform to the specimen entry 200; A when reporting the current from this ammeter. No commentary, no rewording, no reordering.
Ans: 15; A
